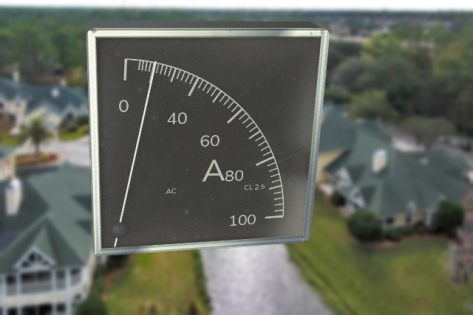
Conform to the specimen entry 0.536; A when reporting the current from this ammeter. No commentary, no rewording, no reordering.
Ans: 20; A
